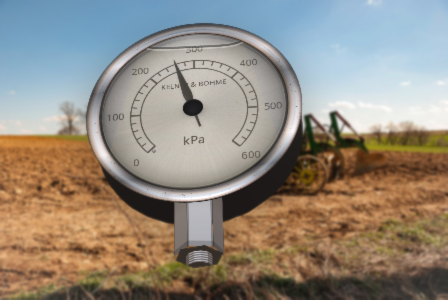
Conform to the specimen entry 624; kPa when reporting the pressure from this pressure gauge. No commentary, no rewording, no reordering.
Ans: 260; kPa
